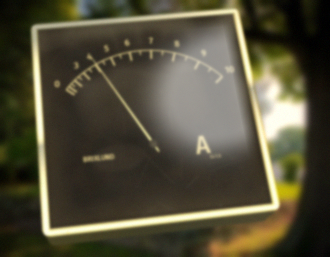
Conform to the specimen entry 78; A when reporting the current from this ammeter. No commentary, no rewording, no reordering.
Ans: 4; A
